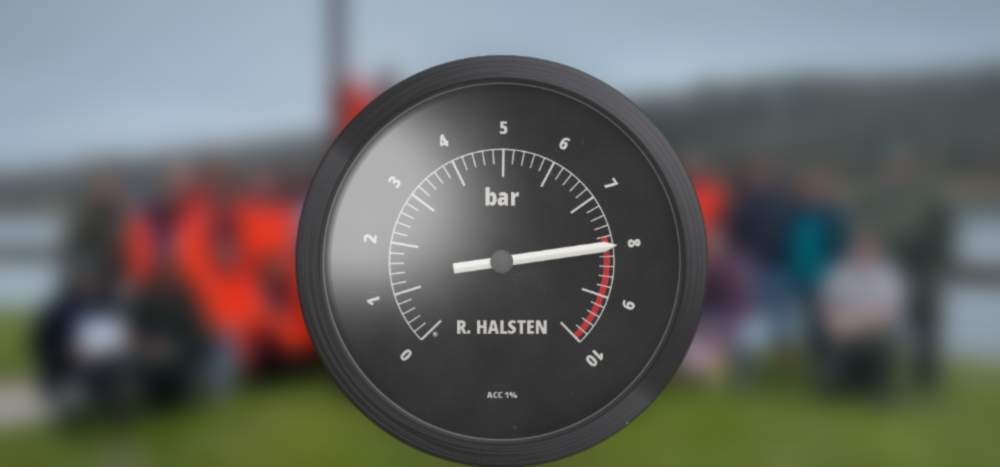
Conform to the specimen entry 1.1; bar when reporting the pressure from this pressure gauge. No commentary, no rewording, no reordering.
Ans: 8; bar
